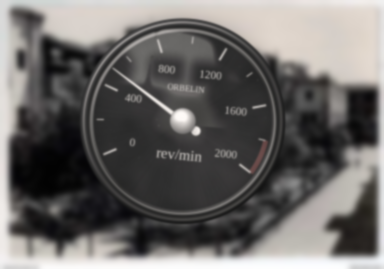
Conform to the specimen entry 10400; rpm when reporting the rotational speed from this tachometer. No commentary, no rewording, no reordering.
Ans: 500; rpm
